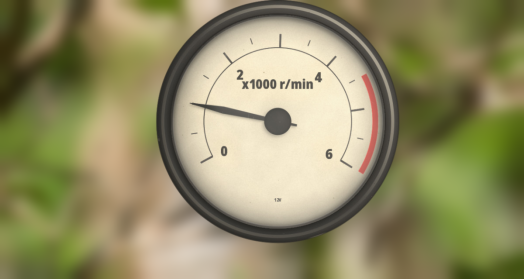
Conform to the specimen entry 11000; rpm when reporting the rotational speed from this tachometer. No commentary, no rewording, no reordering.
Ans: 1000; rpm
